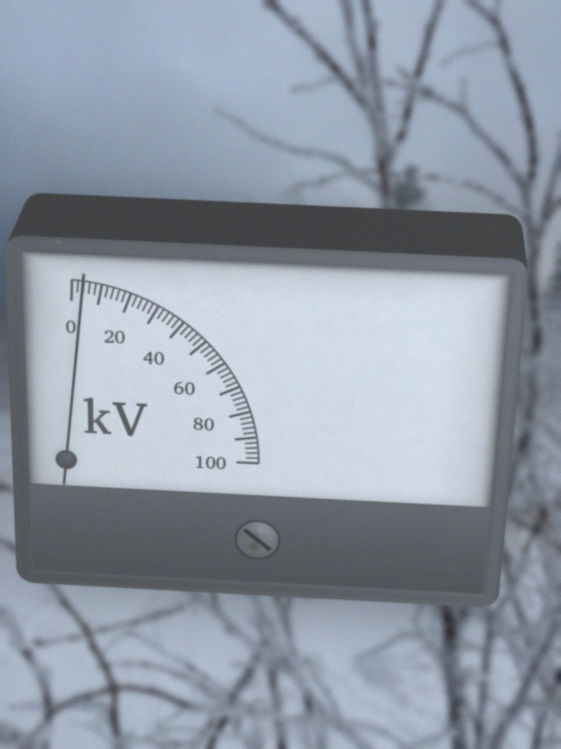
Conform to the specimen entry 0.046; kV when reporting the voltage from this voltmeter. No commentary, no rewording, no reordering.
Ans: 4; kV
